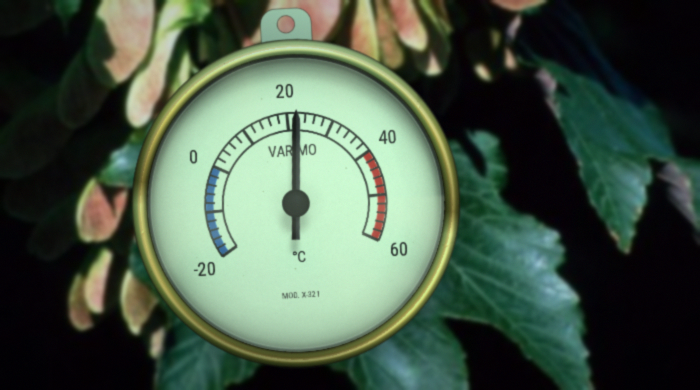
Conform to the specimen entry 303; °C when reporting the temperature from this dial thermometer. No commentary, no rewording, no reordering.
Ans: 22; °C
